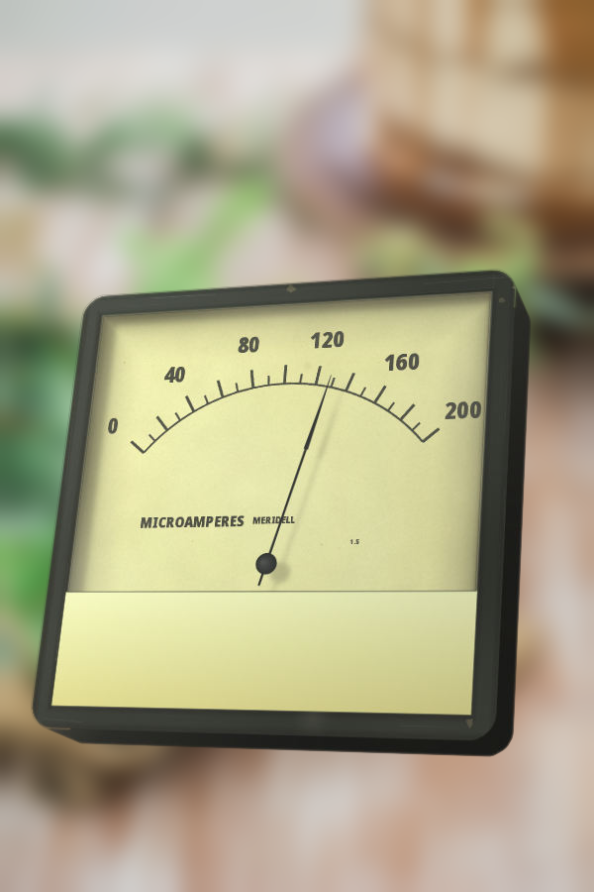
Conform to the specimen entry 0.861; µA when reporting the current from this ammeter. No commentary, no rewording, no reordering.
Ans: 130; µA
